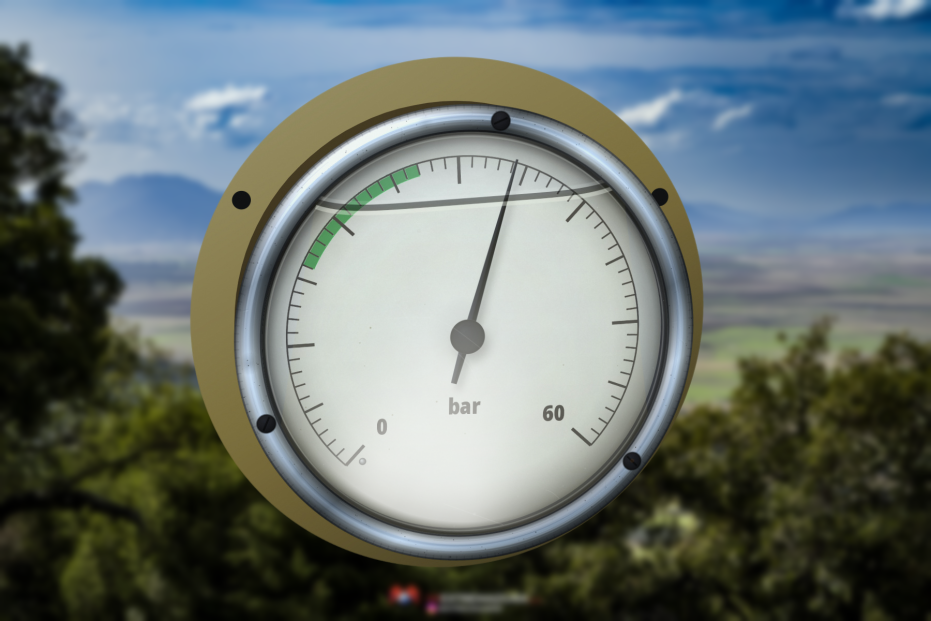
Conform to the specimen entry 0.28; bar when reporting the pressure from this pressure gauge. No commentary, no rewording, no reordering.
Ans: 34; bar
